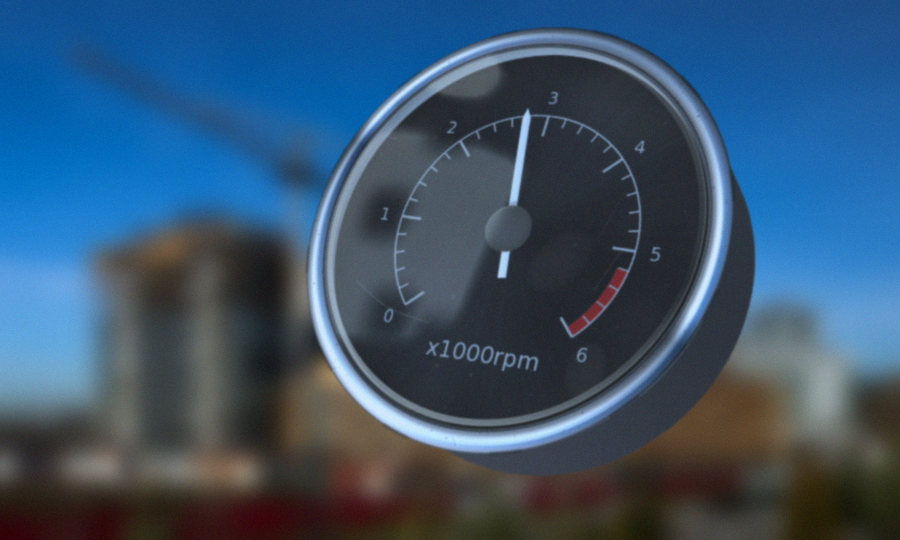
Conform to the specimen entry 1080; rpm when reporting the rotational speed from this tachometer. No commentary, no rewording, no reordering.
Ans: 2800; rpm
